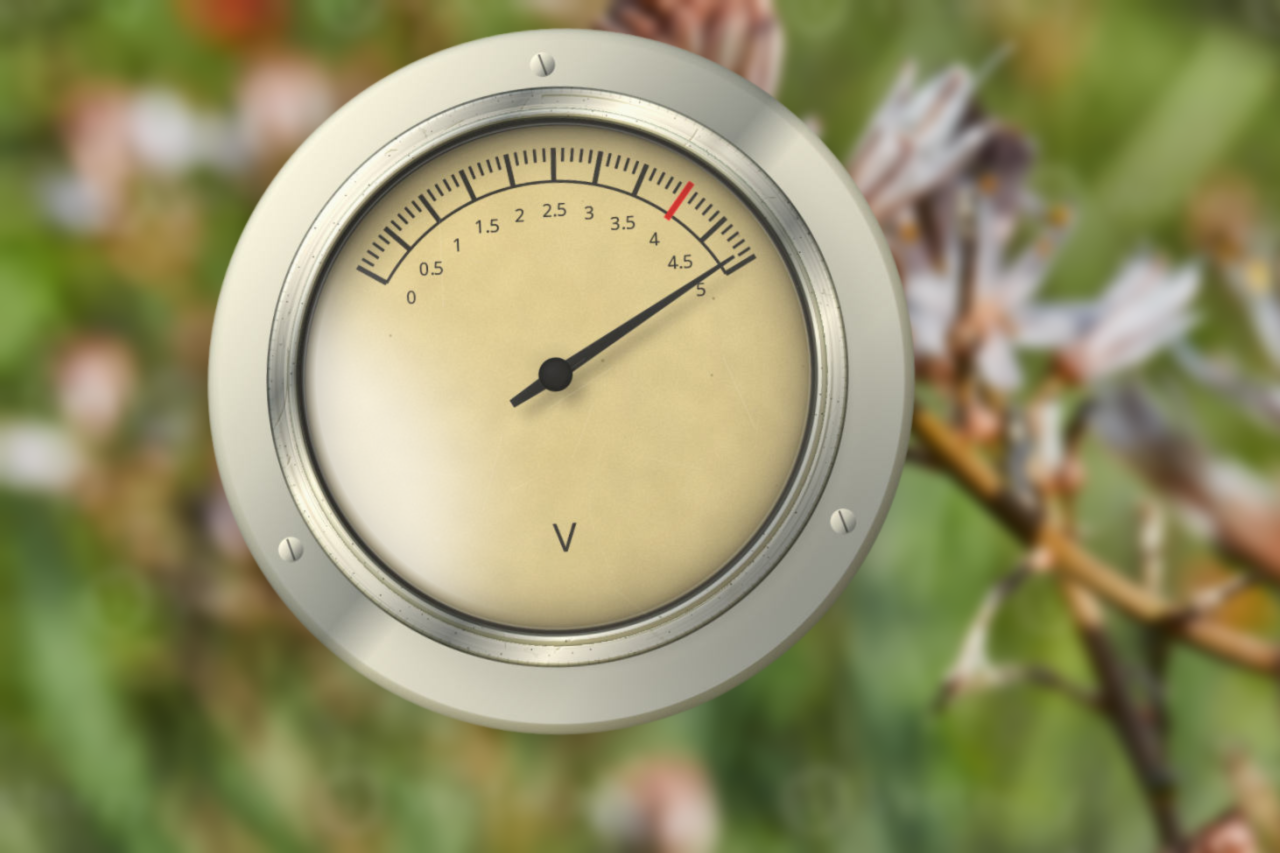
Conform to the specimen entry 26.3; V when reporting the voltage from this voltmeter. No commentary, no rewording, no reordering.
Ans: 4.9; V
